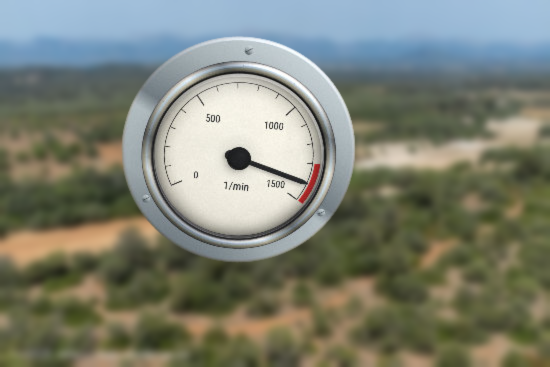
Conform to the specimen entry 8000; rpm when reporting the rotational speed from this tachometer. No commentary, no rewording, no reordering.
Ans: 1400; rpm
